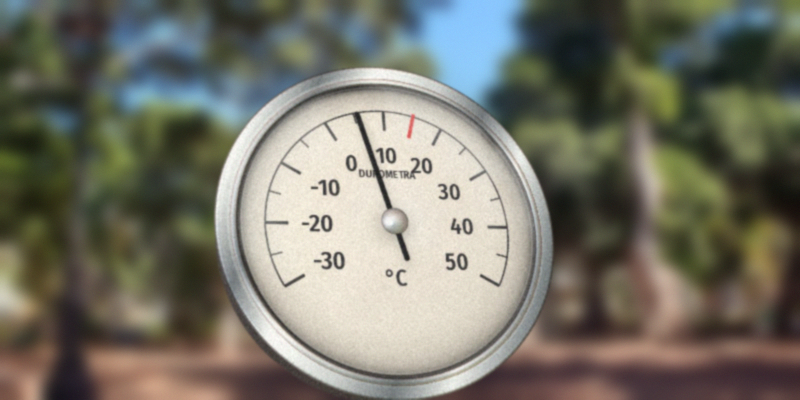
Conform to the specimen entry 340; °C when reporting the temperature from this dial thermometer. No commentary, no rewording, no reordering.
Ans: 5; °C
